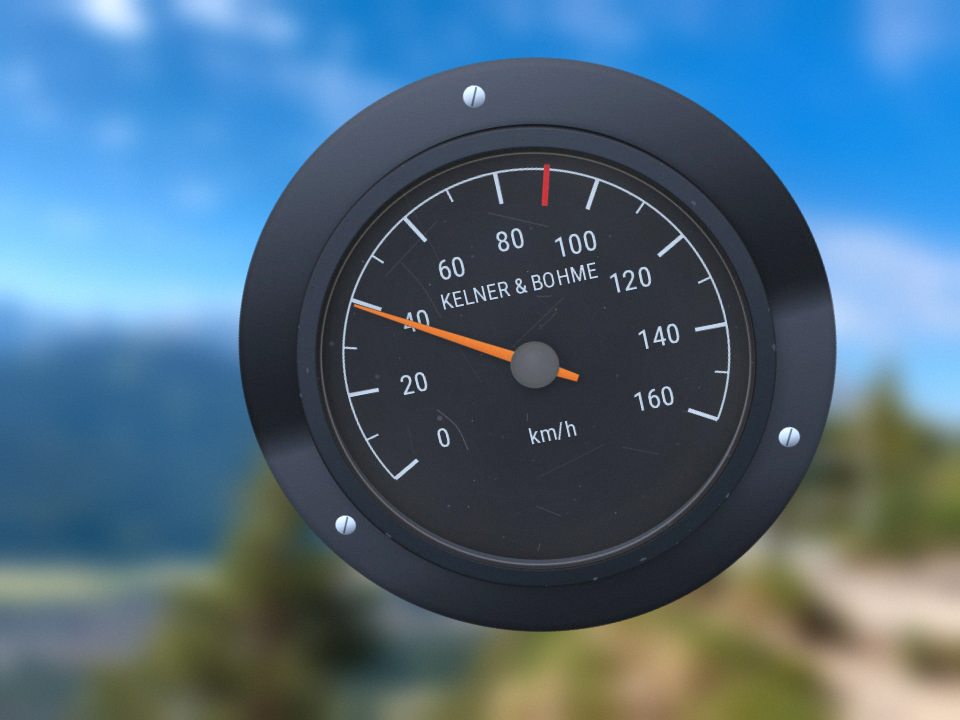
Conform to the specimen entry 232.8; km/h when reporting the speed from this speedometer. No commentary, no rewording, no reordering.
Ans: 40; km/h
